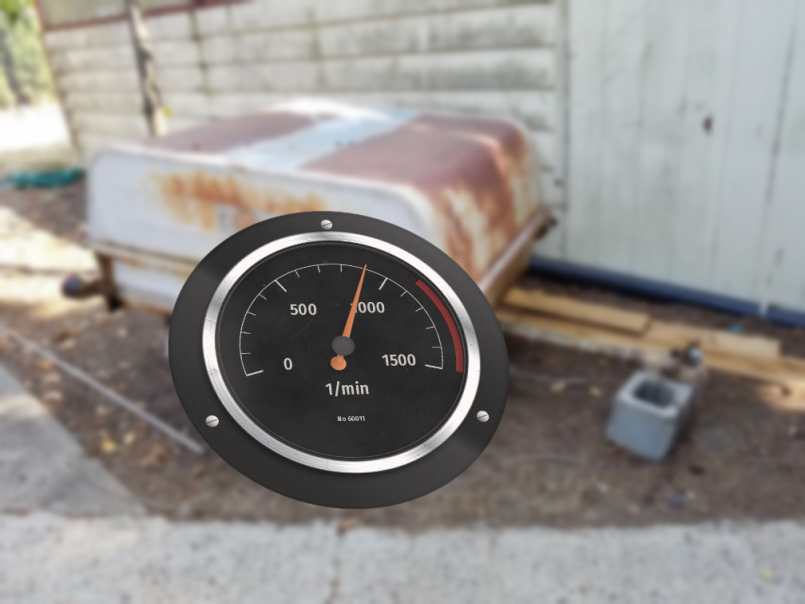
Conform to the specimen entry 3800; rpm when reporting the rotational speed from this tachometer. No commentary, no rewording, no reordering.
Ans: 900; rpm
